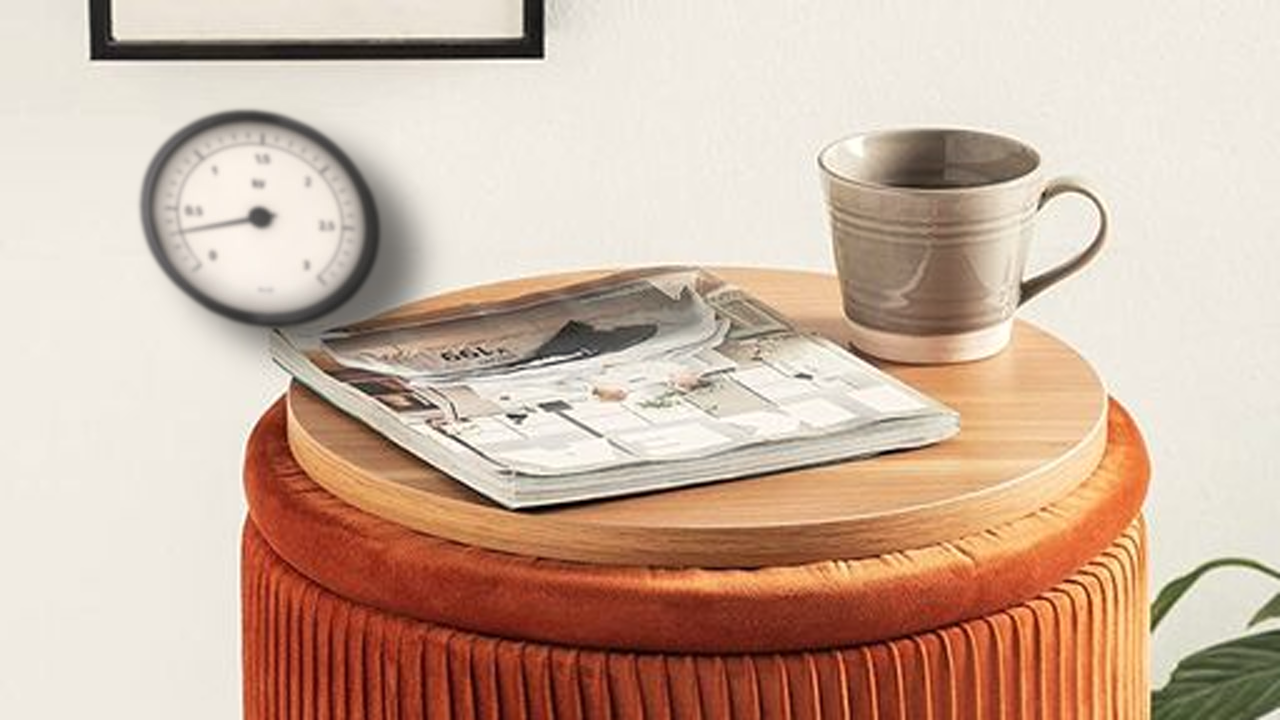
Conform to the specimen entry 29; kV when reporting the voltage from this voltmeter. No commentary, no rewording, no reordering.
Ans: 0.3; kV
